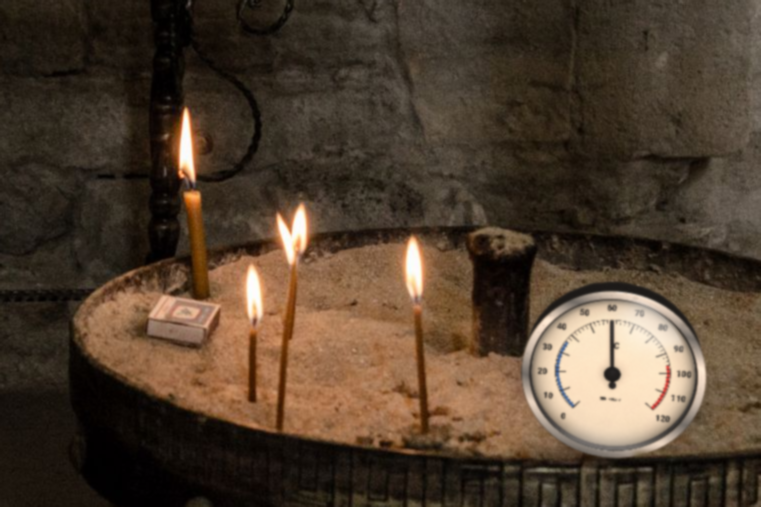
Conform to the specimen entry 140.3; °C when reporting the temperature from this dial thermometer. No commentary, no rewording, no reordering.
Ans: 60; °C
